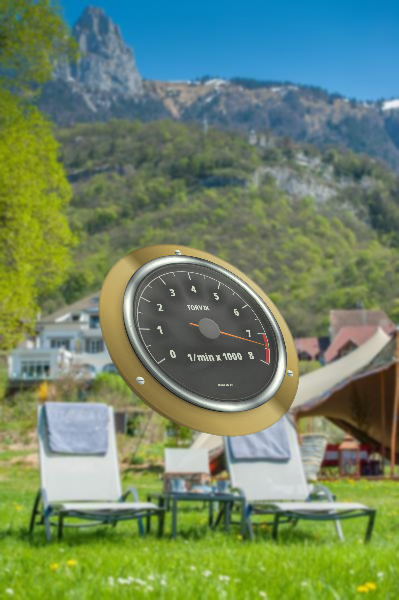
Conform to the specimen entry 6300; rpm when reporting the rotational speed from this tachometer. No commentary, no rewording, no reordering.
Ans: 7500; rpm
